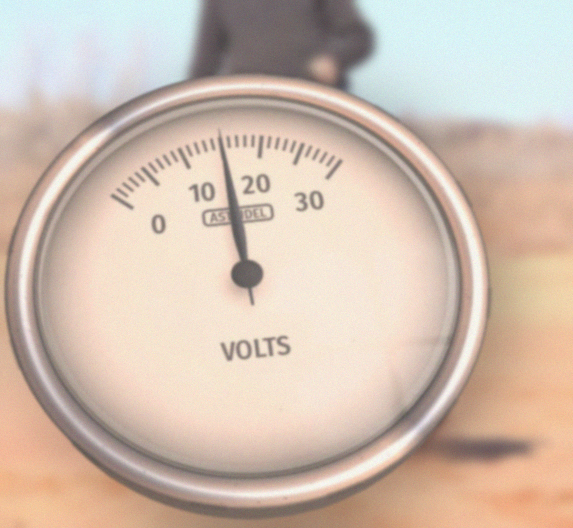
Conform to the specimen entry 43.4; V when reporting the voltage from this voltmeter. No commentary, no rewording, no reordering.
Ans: 15; V
